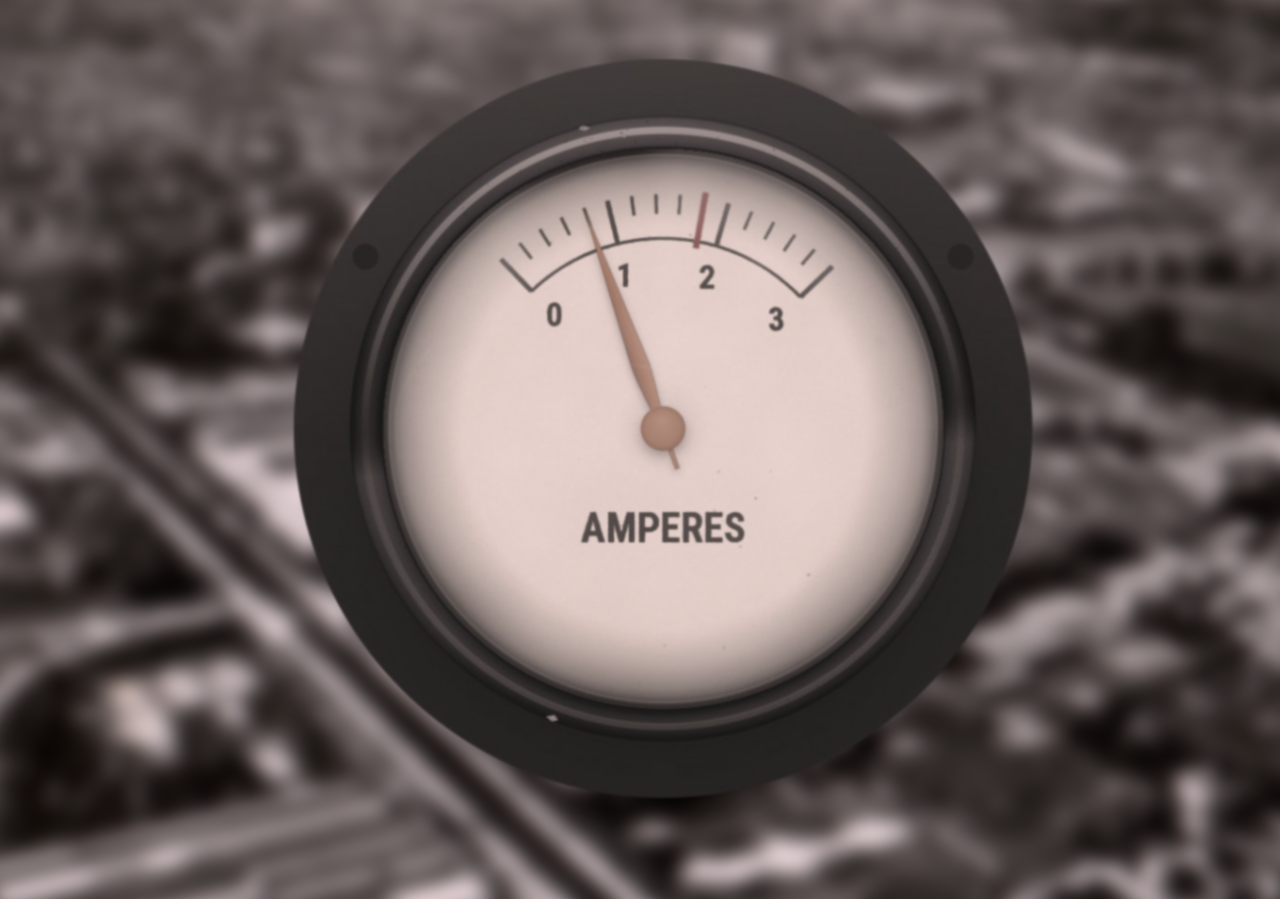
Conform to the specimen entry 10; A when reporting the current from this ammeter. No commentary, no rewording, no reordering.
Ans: 0.8; A
